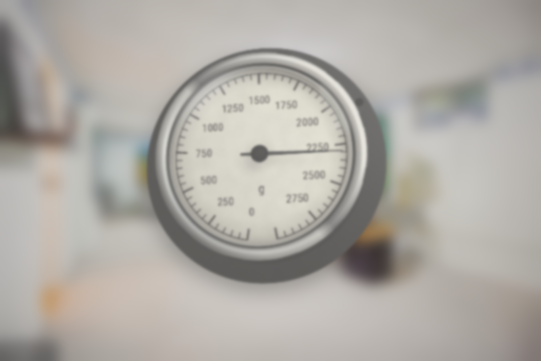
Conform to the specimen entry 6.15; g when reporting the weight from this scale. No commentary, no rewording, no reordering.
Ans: 2300; g
